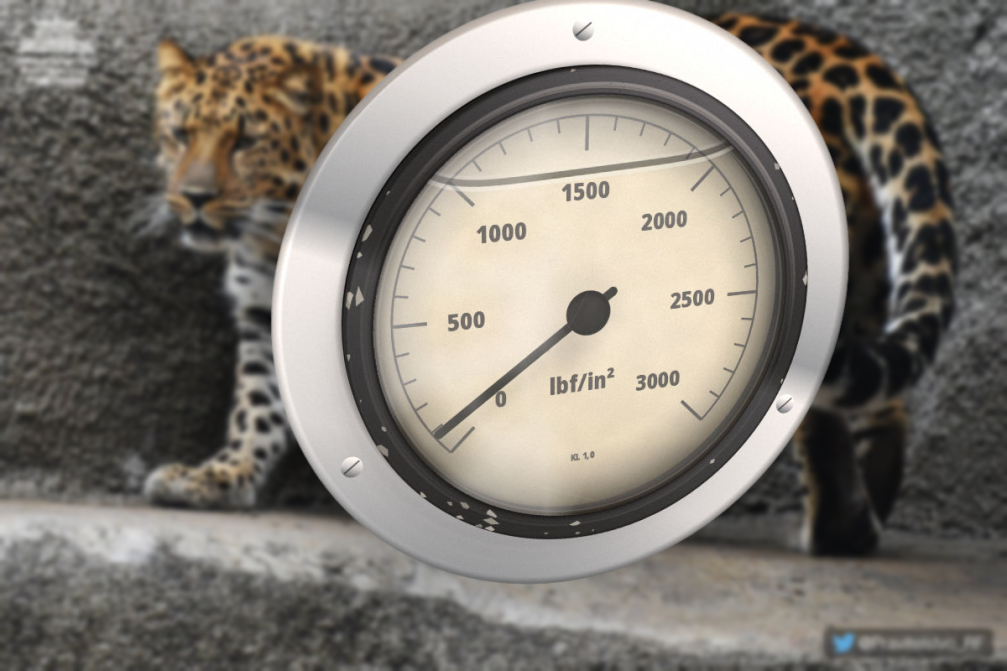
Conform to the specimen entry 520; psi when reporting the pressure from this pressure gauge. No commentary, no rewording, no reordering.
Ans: 100; psi
